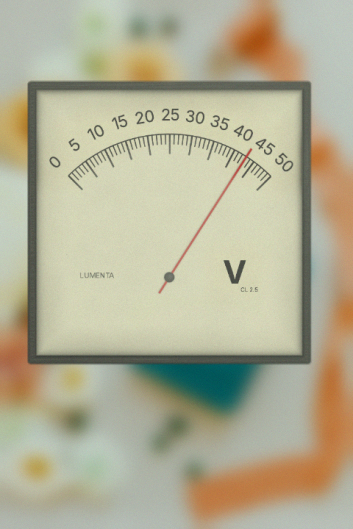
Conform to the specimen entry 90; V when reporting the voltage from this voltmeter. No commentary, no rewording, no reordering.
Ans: 43; V
